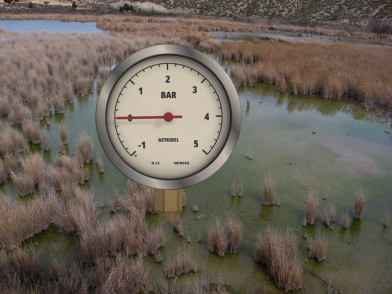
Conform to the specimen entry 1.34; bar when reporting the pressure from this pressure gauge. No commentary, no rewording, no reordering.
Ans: 0; bar
